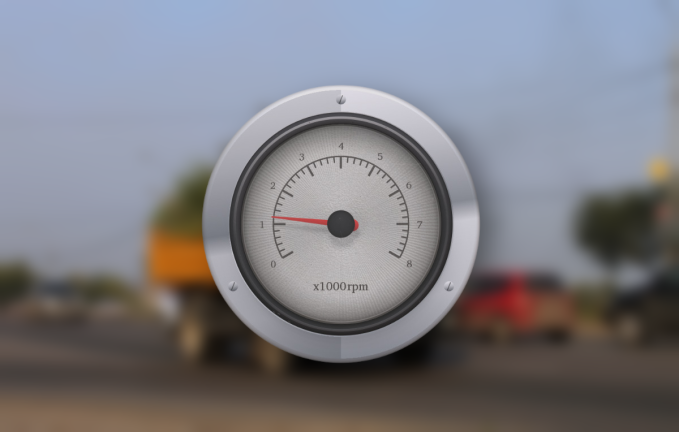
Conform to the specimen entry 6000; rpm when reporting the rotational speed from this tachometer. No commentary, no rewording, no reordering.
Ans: 1200; rpm
